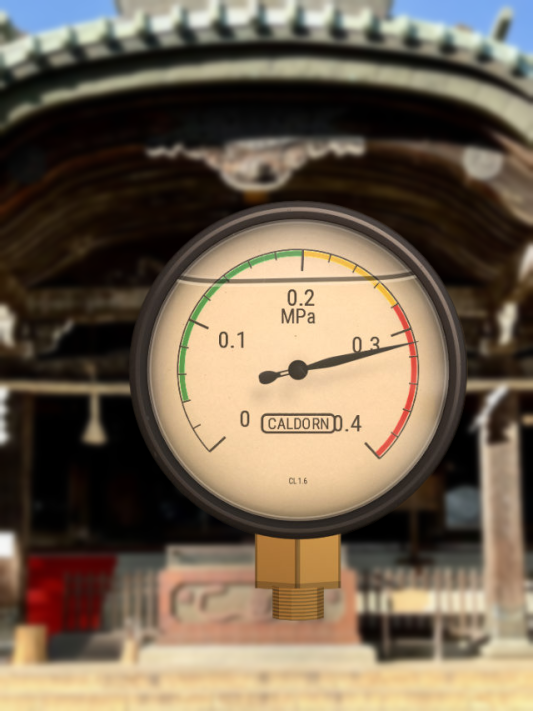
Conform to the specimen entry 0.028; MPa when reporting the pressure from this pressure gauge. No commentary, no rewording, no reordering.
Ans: 0.31; MPa
